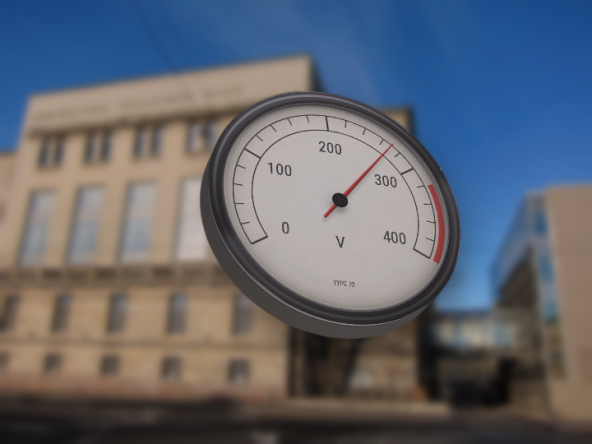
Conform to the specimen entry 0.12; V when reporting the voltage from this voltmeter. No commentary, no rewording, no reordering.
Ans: 270; V
